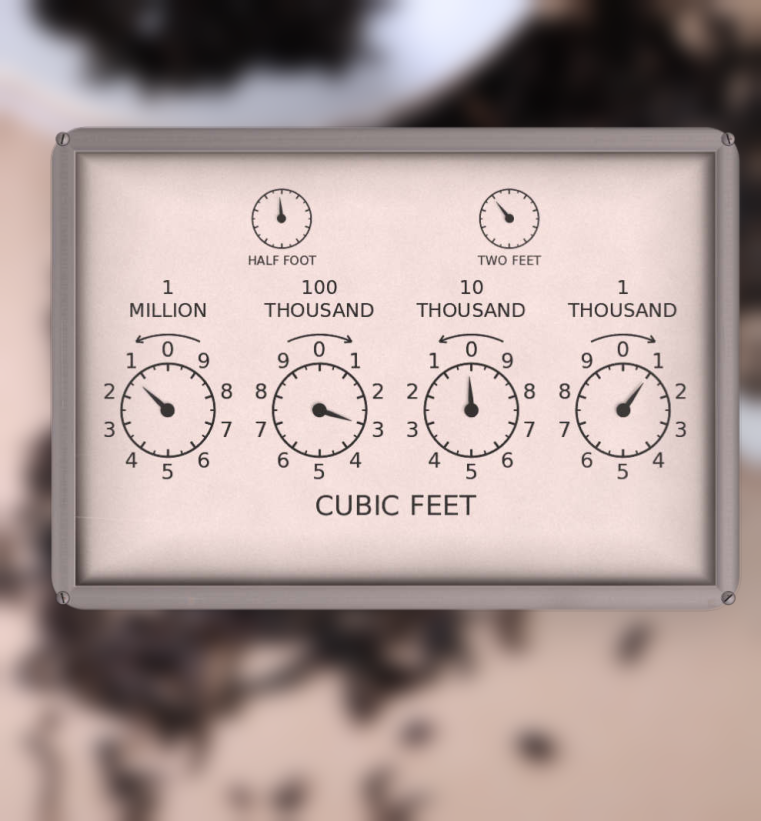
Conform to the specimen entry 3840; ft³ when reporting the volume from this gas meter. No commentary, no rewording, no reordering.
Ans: 130100; ft³
